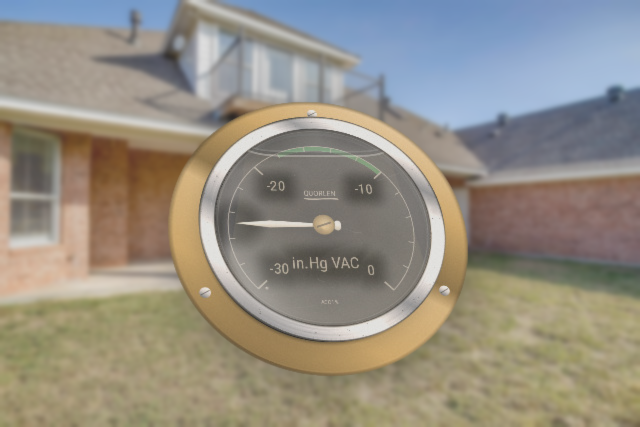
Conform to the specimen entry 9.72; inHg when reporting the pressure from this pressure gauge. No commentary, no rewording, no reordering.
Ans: -25; inHg
